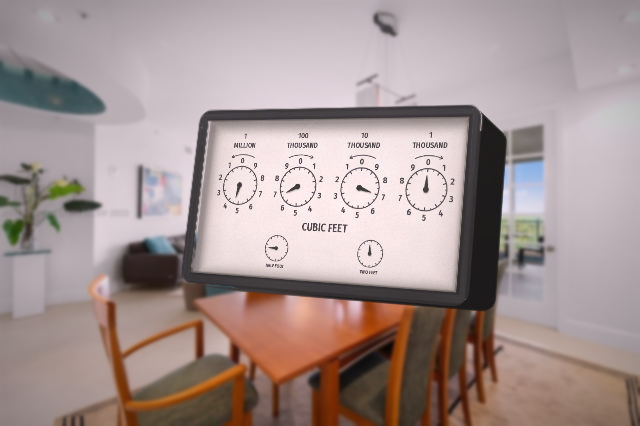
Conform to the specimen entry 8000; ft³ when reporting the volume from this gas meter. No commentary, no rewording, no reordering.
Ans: 467000; ft³
